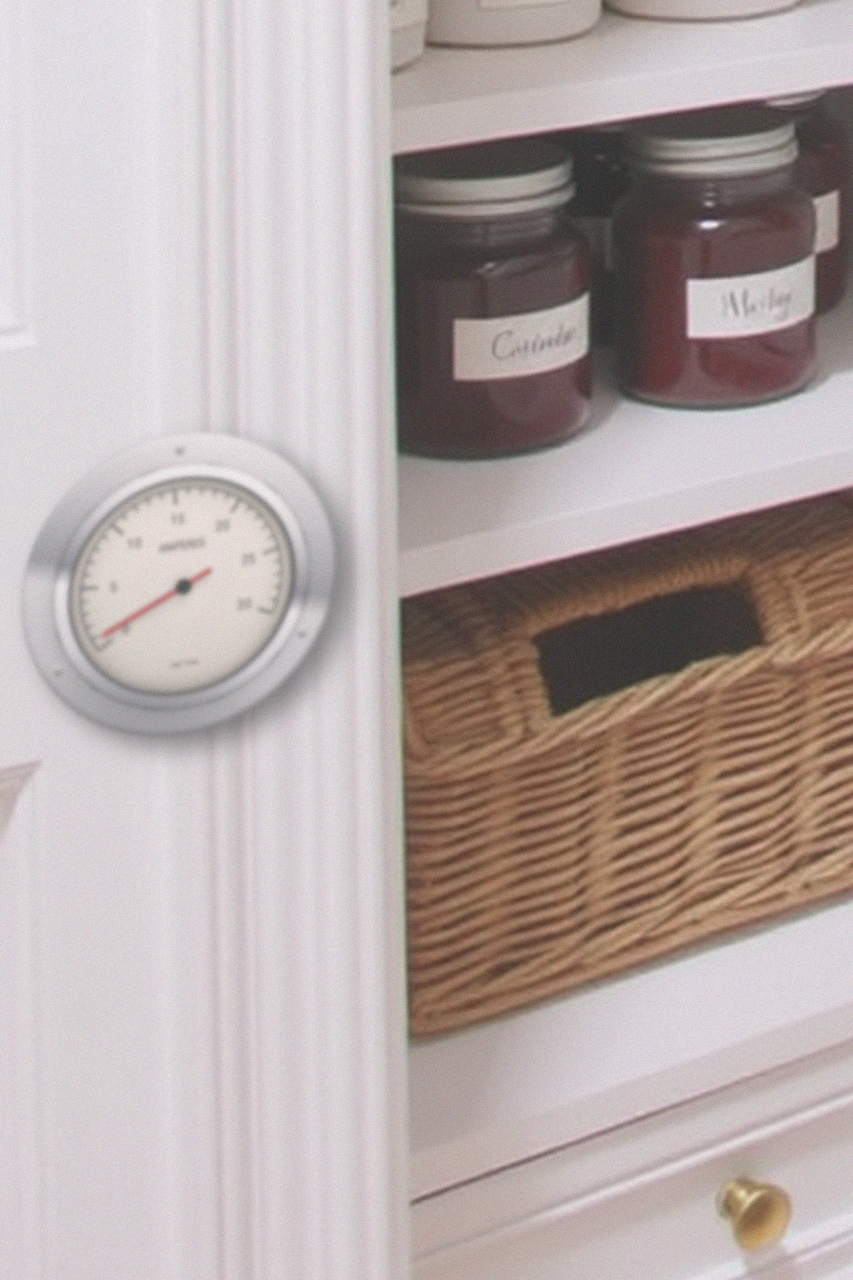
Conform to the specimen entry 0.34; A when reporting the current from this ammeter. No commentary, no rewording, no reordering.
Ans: 1; A
